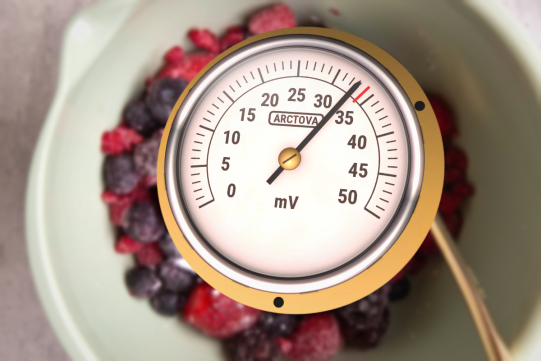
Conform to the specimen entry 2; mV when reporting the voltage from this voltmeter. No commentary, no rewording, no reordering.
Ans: 33; mV
